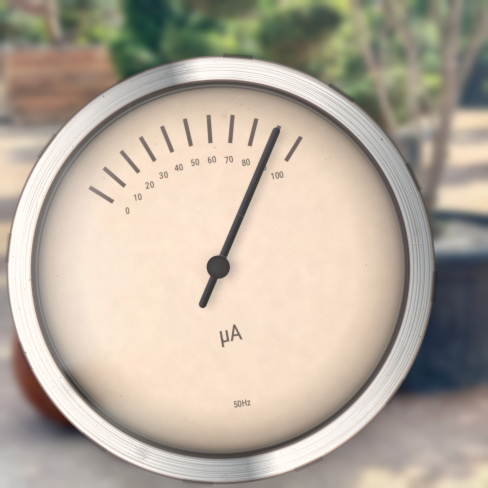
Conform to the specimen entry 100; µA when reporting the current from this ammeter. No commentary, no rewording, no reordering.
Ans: 90; µA
